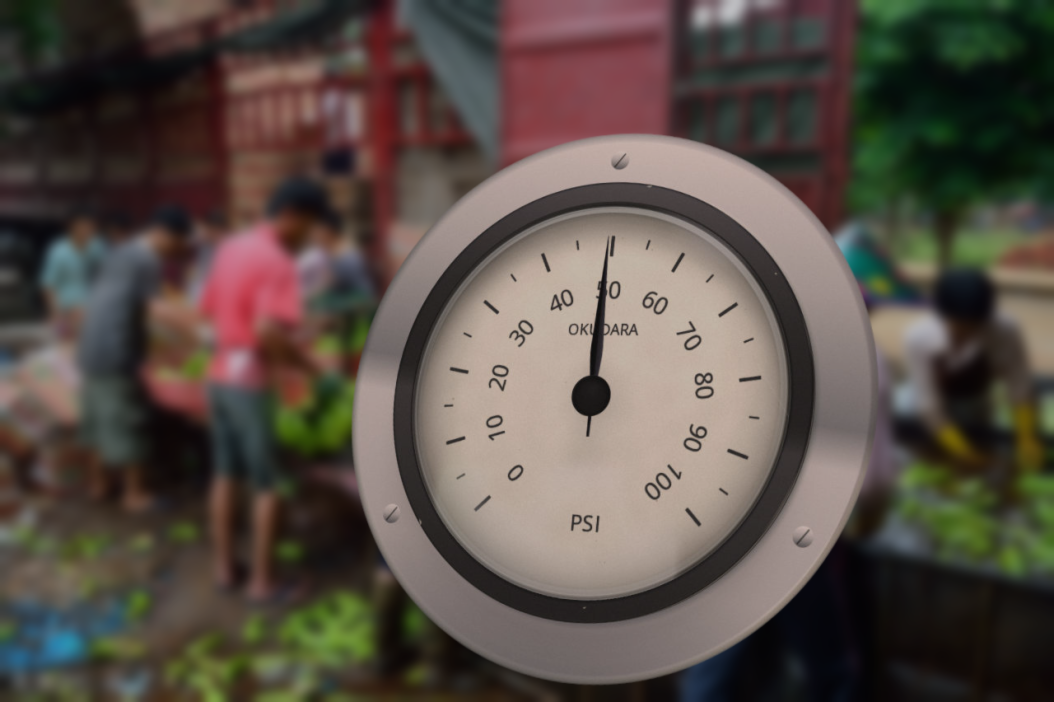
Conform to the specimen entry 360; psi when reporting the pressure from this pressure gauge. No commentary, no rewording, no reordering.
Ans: 50; psi
